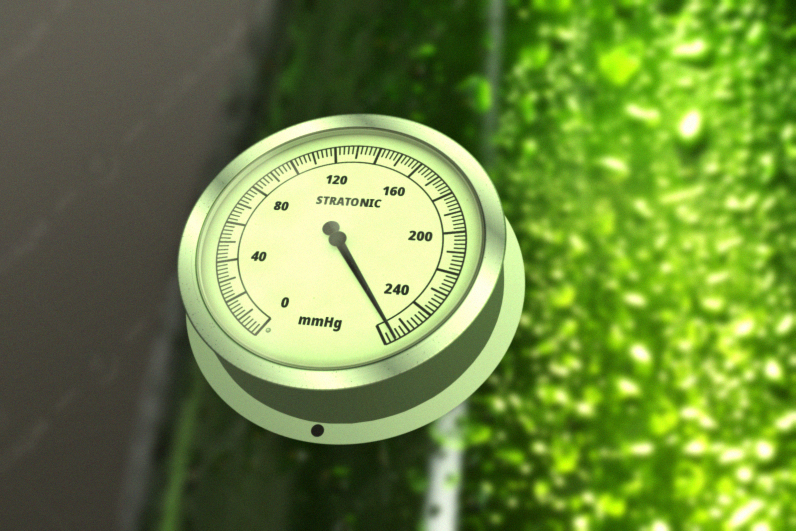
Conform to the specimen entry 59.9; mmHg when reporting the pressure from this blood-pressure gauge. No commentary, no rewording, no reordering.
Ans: 256; mmHg
